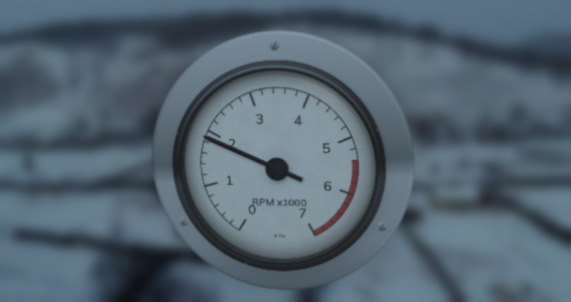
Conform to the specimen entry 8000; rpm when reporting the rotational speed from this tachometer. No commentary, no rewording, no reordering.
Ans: 1900; rpm
